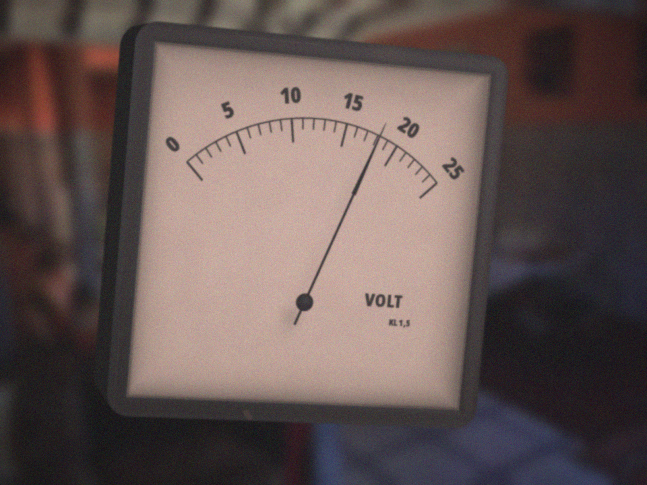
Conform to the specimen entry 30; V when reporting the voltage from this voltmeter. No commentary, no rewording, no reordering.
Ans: 18; V
